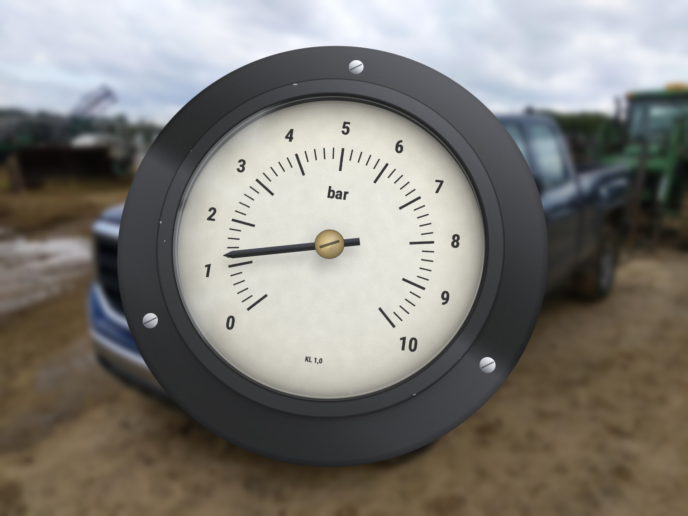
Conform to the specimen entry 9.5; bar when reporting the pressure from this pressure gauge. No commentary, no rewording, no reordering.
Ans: 1.2; bar
